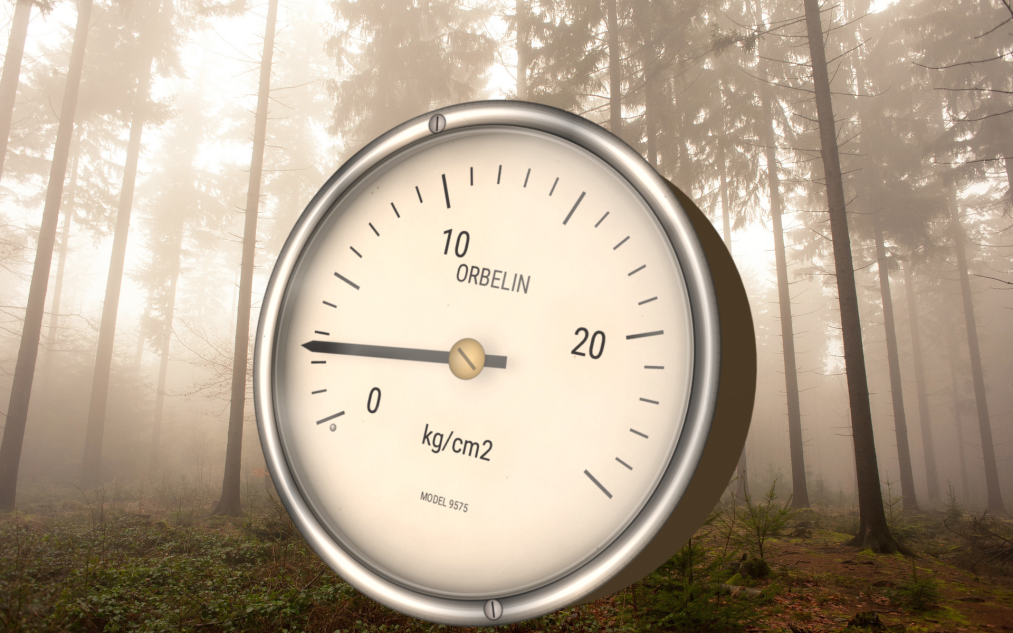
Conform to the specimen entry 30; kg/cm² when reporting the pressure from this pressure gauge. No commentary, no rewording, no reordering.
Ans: 2.5; kg/cm²
